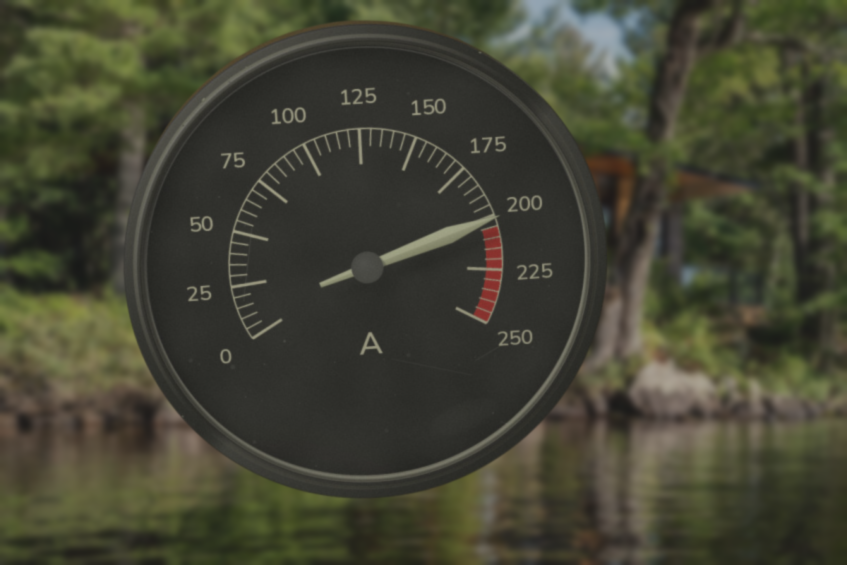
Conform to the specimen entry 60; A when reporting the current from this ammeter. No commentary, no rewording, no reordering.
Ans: 200; A
